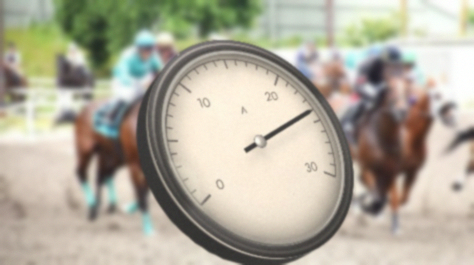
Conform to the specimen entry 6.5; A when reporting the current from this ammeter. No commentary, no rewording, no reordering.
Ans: 24; A
